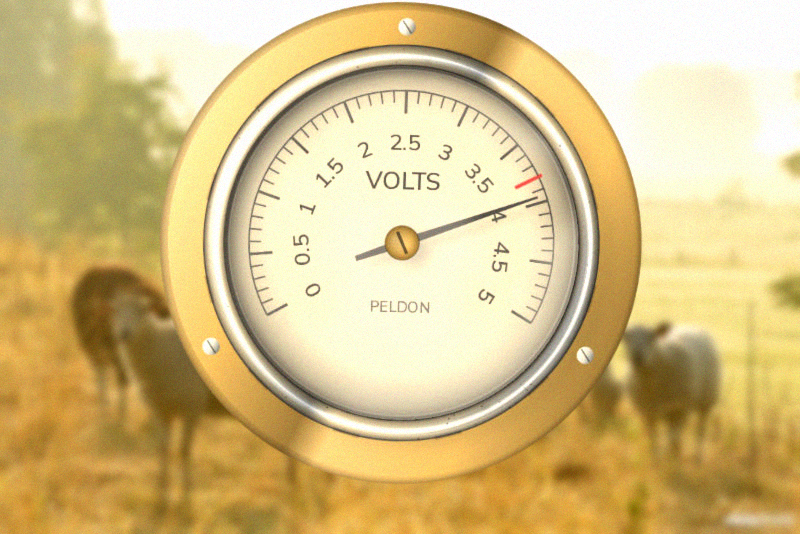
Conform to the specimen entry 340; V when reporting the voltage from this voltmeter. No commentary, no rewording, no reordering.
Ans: 3.95; V
